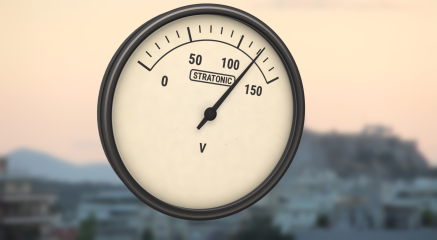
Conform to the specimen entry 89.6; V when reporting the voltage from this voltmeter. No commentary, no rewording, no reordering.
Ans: 120; V
